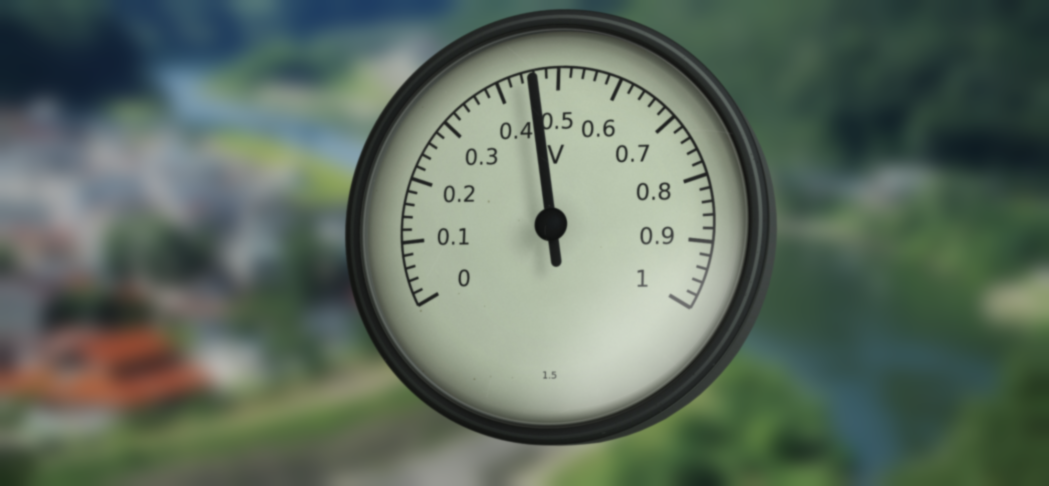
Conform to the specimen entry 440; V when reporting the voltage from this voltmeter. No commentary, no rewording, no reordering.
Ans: 0.46; V
